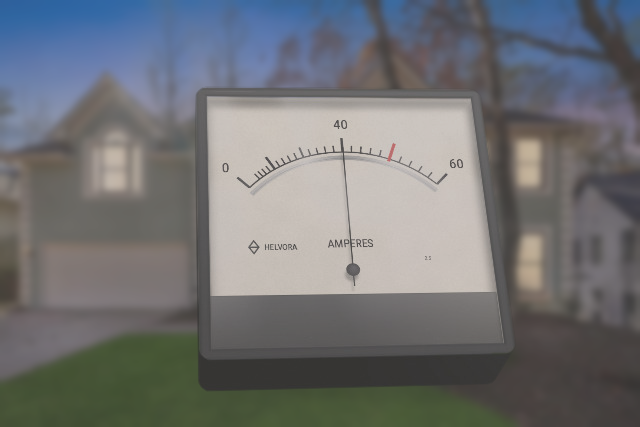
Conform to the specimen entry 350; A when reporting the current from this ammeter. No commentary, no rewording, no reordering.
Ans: 40; A
